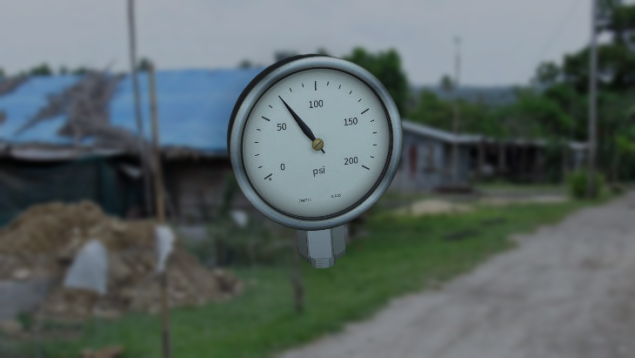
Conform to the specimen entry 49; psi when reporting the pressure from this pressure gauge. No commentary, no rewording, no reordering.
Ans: 70; psi
